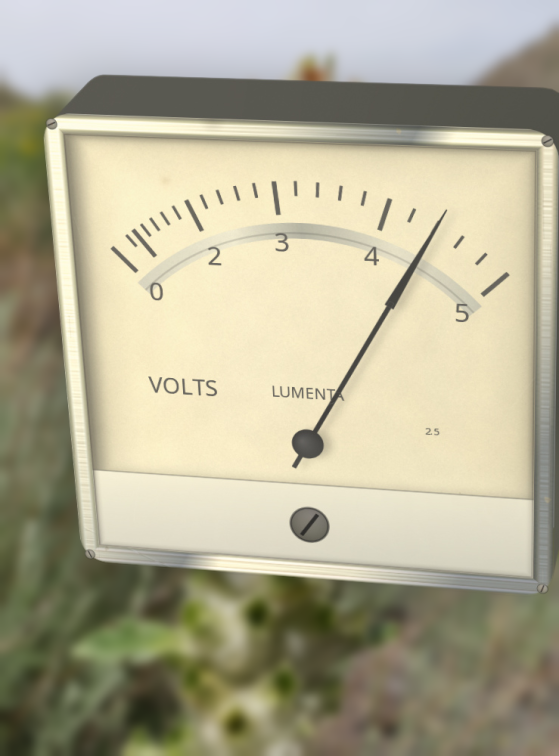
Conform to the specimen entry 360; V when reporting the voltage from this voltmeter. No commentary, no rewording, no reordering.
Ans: 4.4; V
